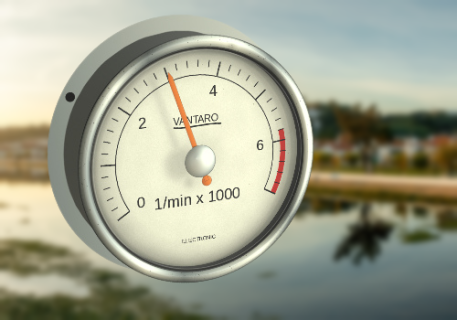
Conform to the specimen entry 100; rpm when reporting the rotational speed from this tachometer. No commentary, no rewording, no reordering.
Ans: 3000; rpm
